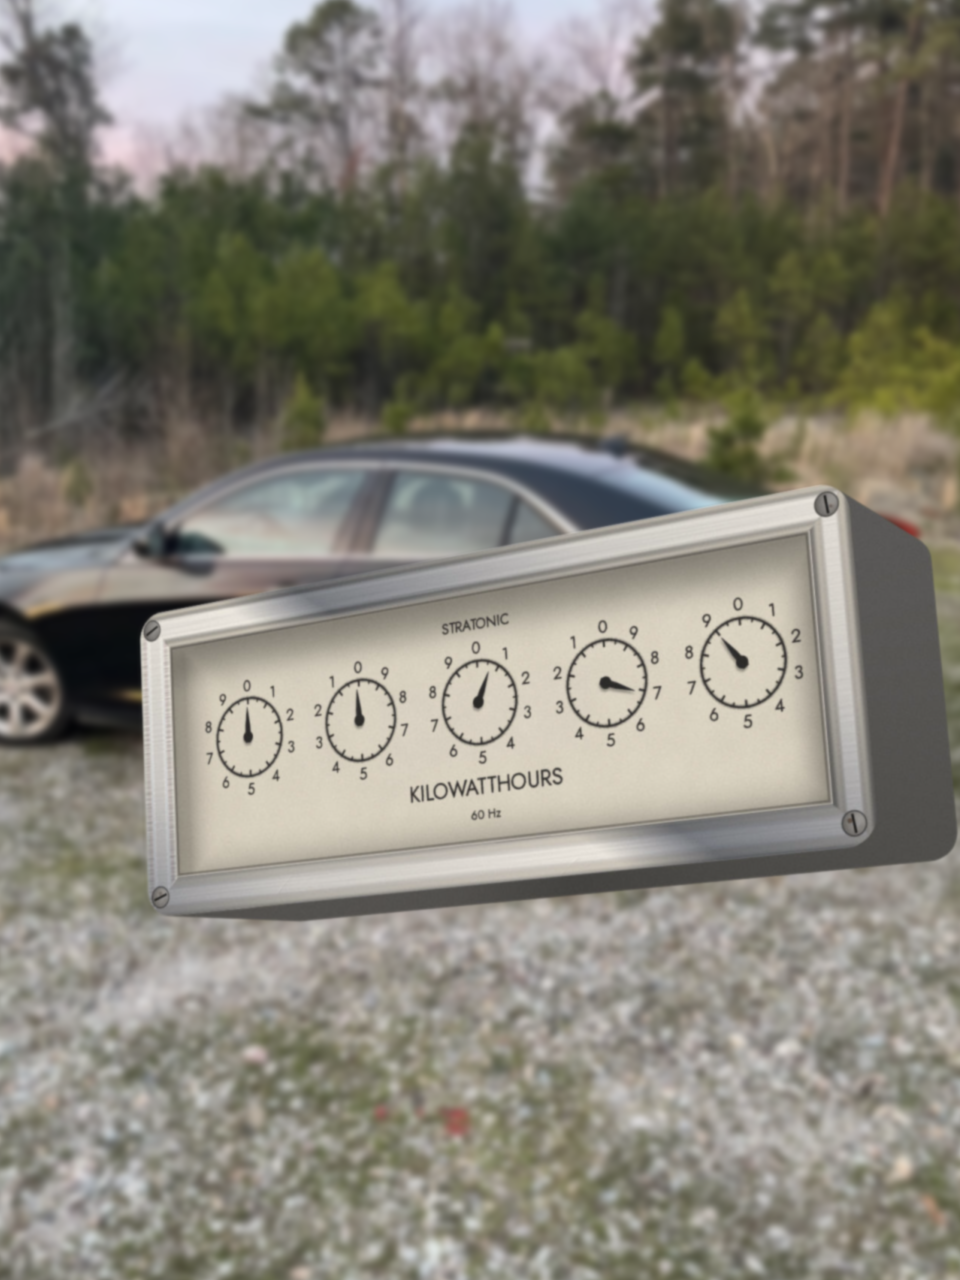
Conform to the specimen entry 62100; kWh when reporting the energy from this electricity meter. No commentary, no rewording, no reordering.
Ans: 69; kWh
